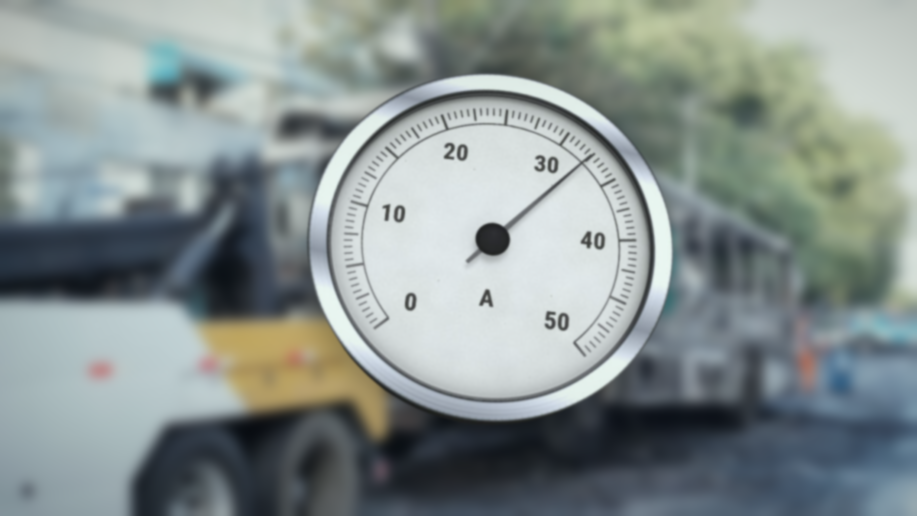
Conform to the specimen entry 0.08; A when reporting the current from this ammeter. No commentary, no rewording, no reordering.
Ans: 32.5; A
